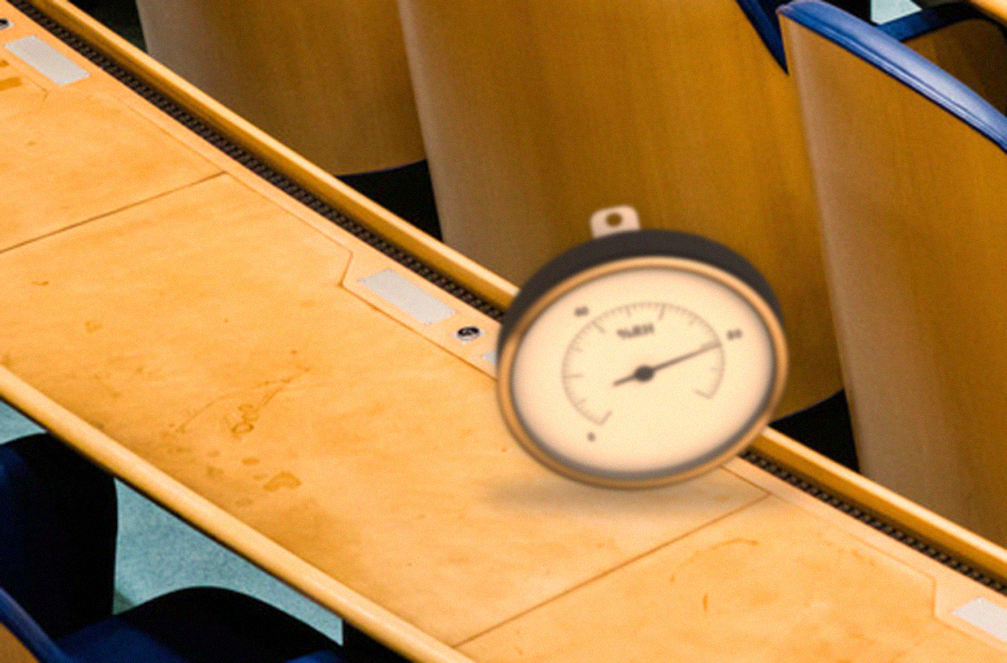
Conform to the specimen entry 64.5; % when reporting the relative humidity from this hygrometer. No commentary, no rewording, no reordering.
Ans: 80; %
